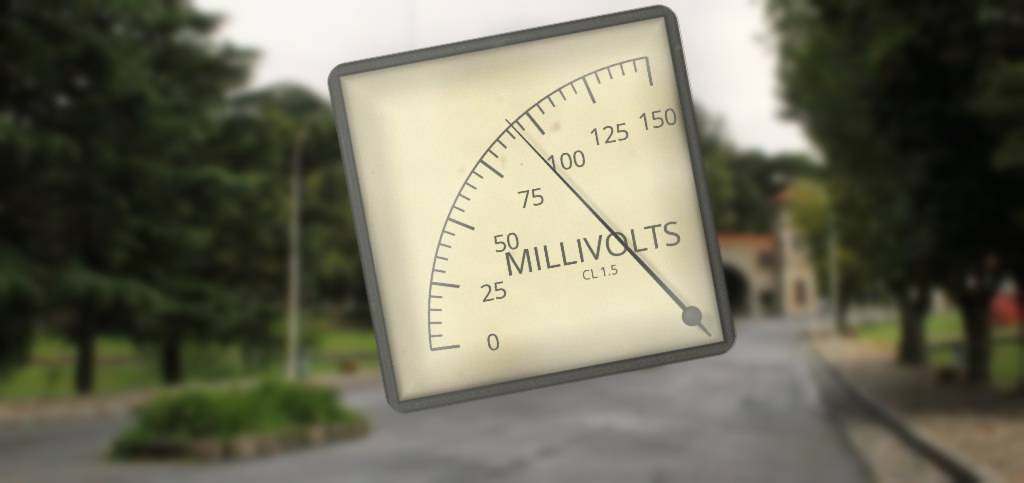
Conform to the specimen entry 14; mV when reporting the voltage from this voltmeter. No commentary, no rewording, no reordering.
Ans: 92.5; mV
